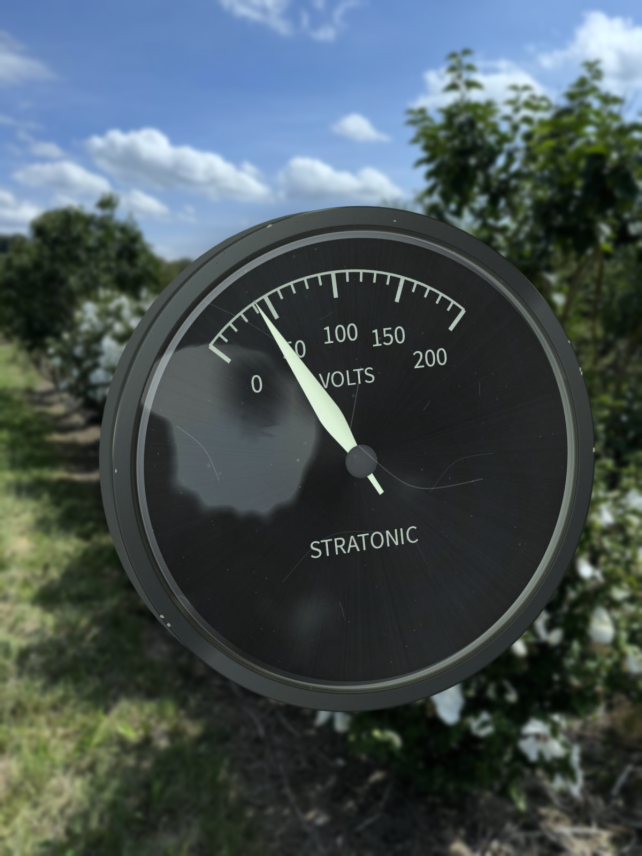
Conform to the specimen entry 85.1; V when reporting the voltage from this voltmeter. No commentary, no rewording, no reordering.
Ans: 40; V
